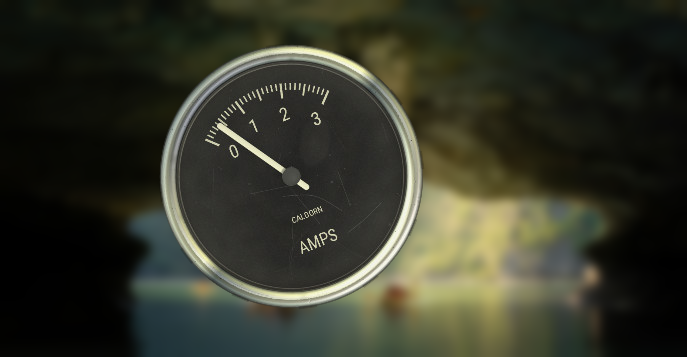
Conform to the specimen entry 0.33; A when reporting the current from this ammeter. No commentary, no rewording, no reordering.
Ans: 0.4; A
